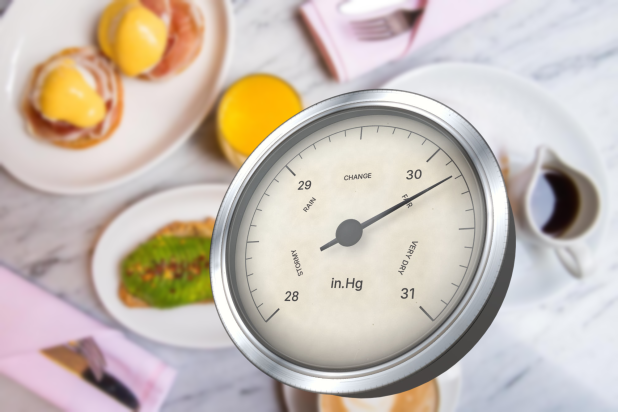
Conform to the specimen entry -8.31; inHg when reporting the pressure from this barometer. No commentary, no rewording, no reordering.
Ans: 30.2; inHg
